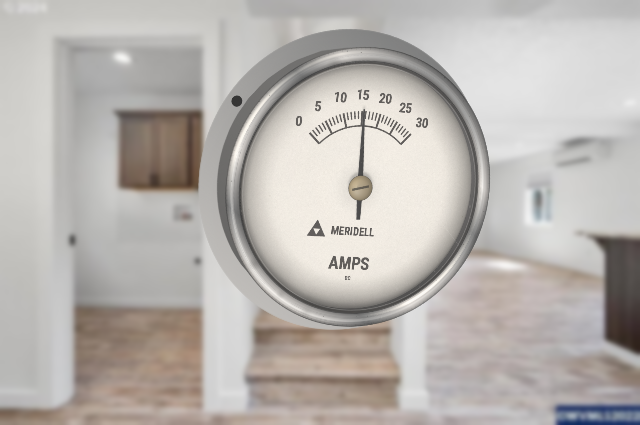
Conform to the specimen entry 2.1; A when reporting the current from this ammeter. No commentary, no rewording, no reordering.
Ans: 15; A
